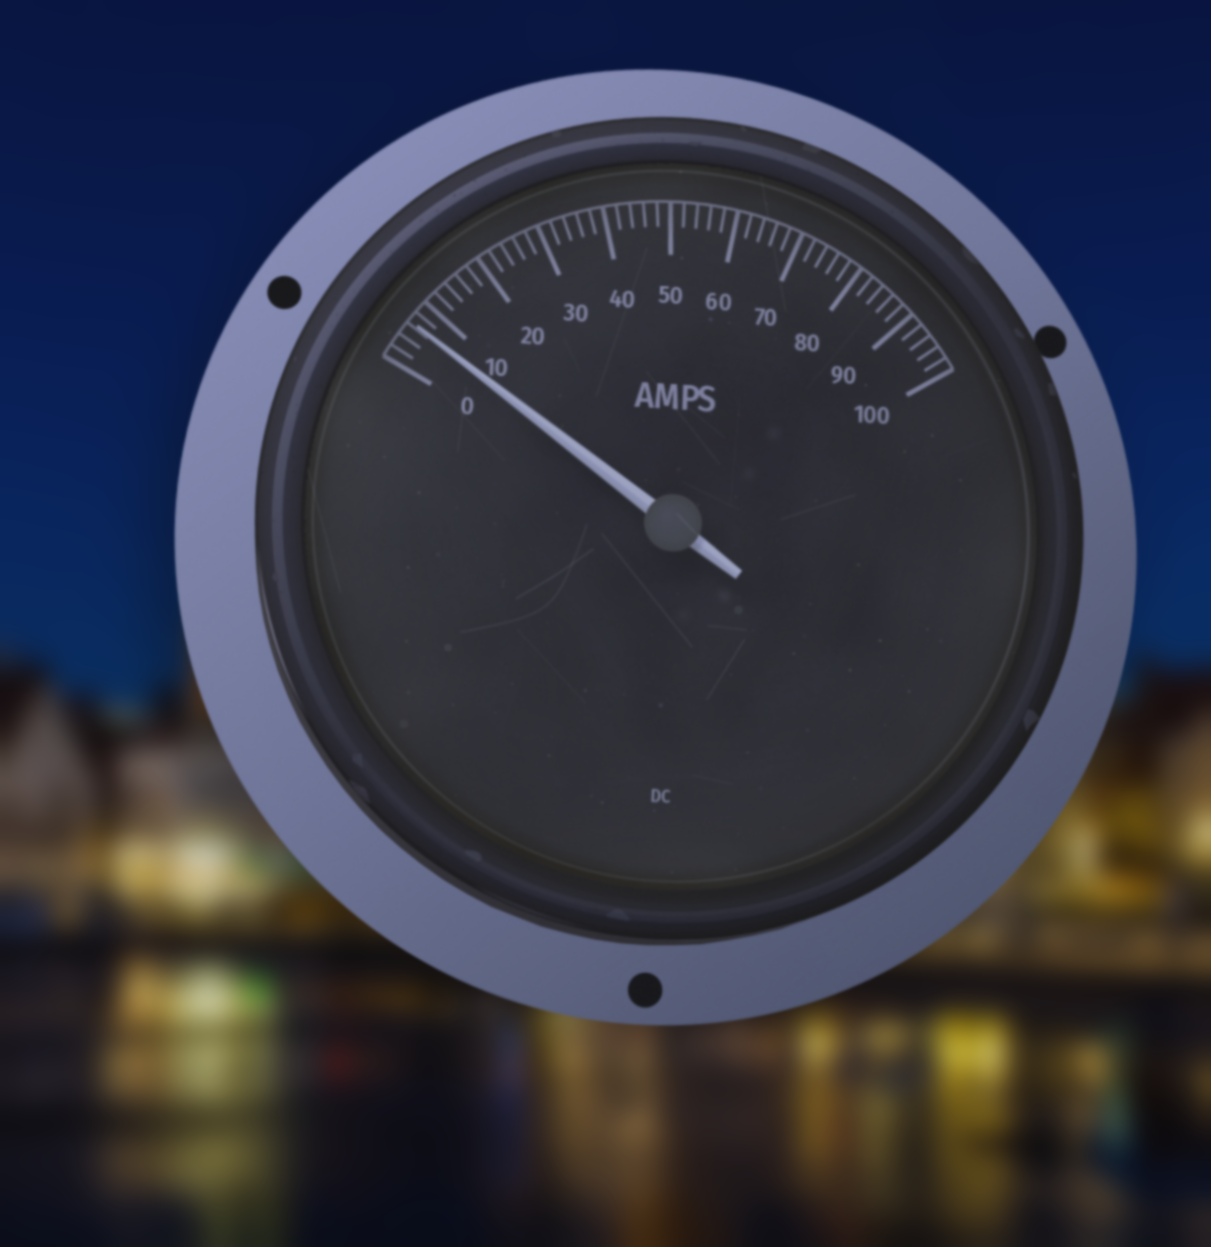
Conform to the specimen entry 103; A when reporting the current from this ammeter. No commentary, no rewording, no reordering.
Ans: 6; A
